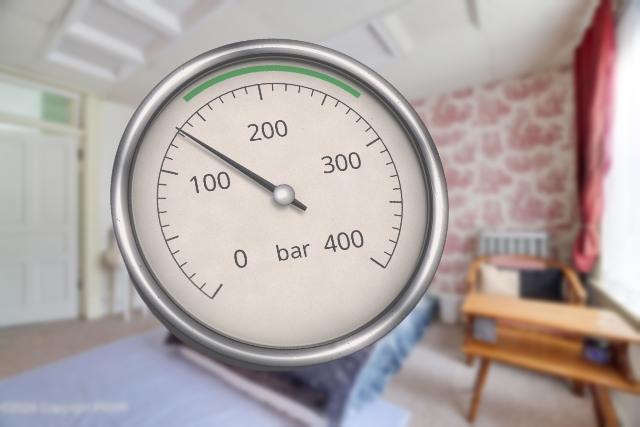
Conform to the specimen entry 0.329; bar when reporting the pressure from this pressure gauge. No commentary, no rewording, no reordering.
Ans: 130; bar
